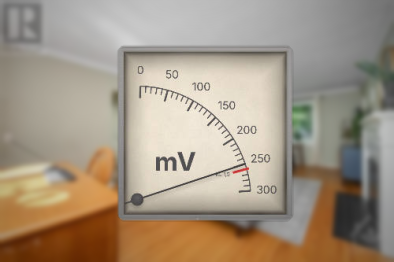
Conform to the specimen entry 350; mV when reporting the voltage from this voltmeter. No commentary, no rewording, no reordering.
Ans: 250; mV
